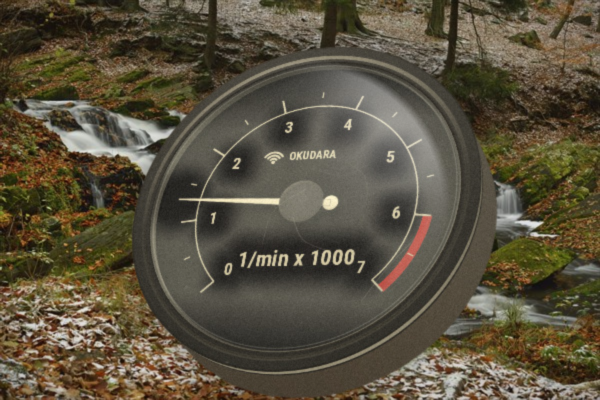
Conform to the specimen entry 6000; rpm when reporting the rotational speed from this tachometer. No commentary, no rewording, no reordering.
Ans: 1250; rpm
